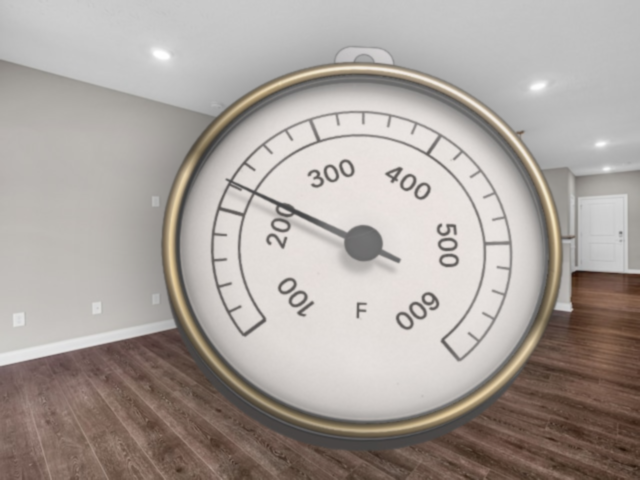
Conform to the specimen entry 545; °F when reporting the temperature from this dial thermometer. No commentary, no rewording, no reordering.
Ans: 220; °F
